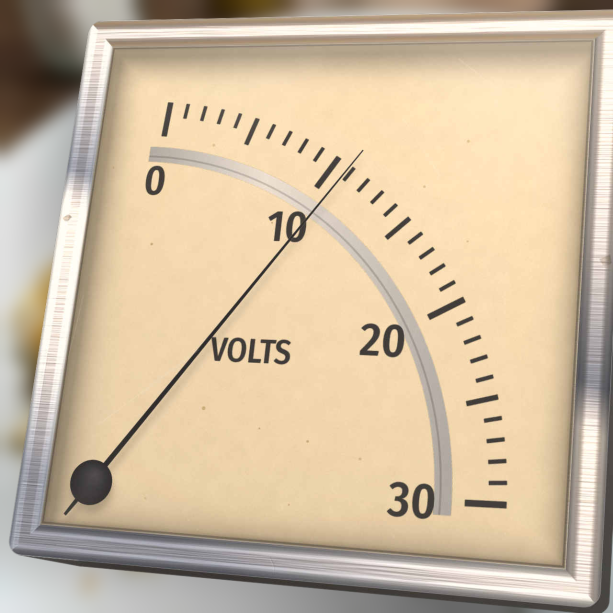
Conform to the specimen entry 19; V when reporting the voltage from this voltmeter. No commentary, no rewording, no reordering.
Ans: 11; V
